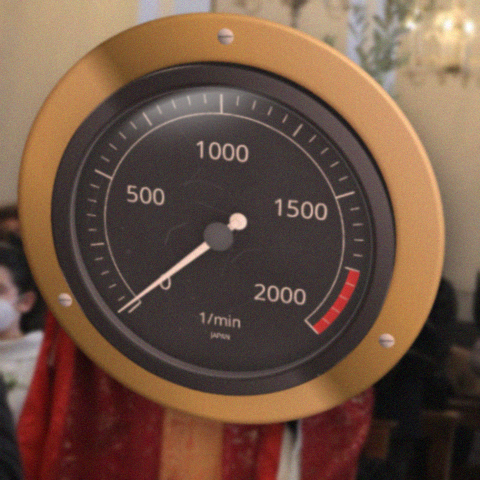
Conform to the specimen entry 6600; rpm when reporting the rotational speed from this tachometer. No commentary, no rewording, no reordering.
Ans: 25; rpm
